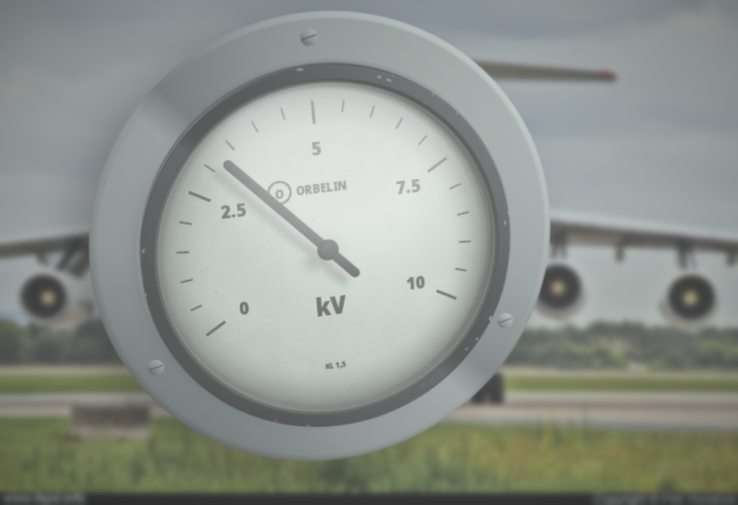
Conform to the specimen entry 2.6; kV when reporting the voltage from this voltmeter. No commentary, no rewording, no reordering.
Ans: 3.25; kV
